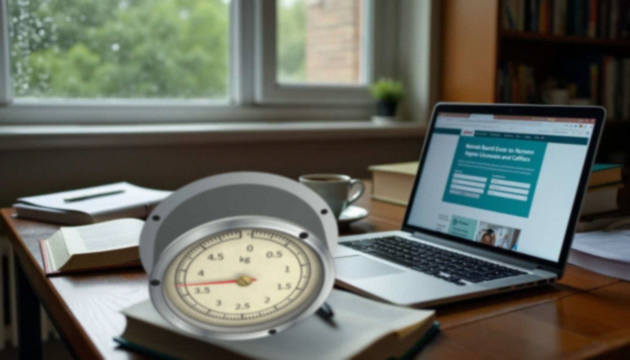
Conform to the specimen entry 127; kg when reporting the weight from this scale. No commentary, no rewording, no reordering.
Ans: 3.75; kg
